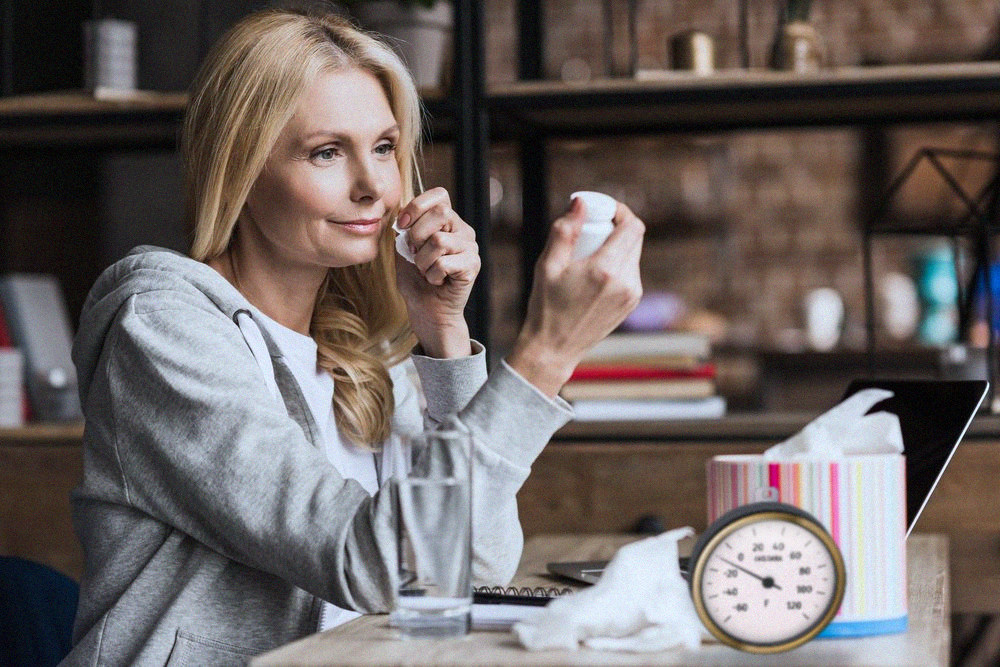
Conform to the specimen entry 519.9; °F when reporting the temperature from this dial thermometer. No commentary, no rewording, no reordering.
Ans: -10; °F
